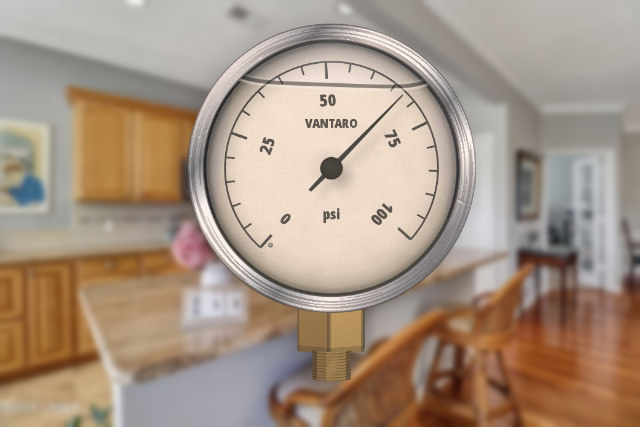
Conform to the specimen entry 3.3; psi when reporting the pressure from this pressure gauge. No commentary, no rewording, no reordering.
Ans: 67.5; psi
